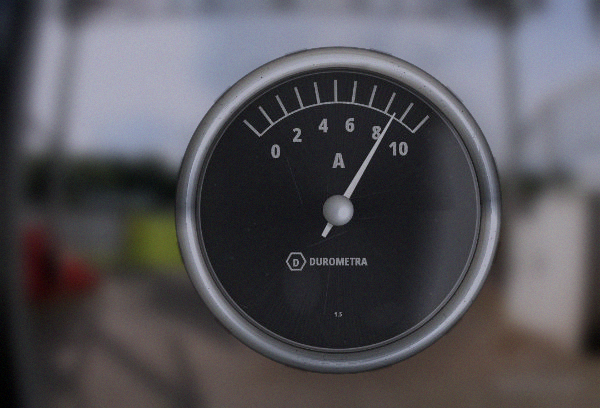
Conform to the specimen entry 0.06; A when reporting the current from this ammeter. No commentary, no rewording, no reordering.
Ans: 8.5; A
